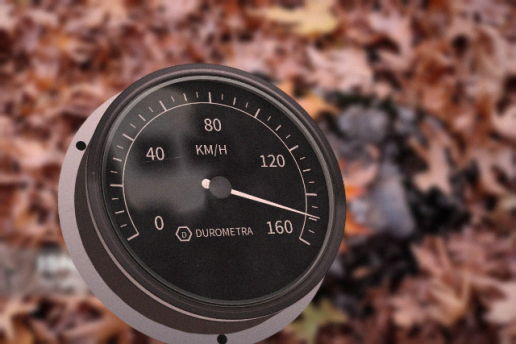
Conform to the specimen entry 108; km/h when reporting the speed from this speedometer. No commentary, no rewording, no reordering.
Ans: 150; km/h
